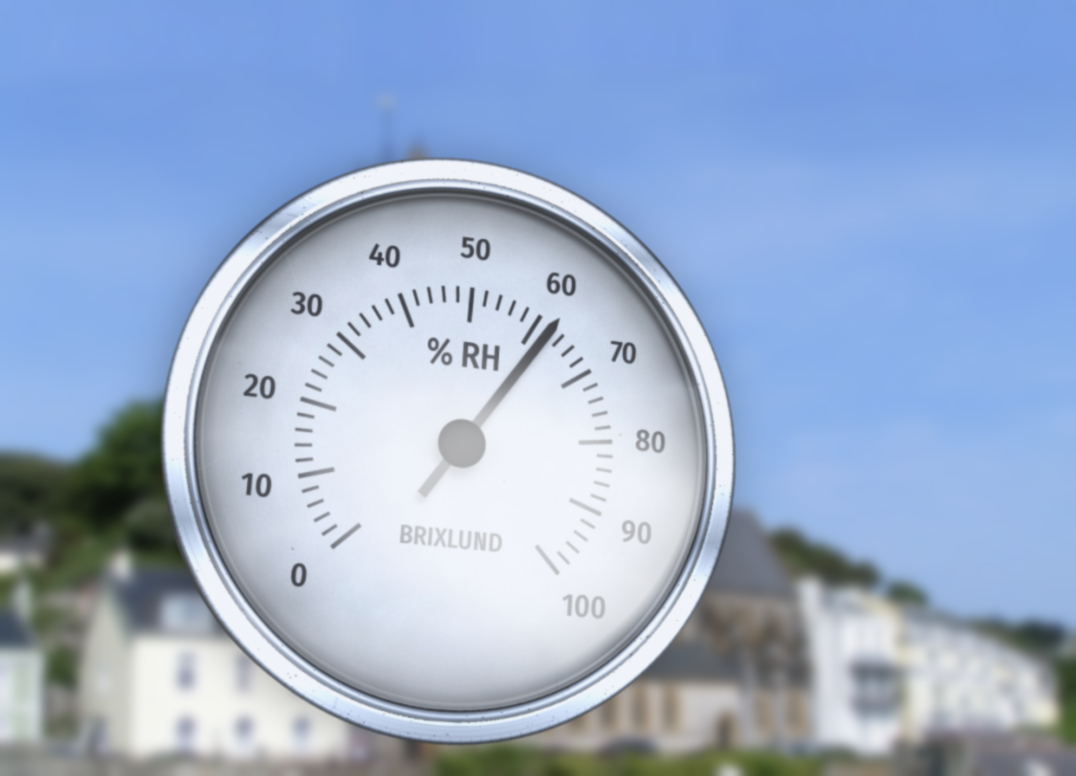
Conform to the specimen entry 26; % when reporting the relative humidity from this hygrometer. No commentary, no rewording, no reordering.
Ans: 62; %
